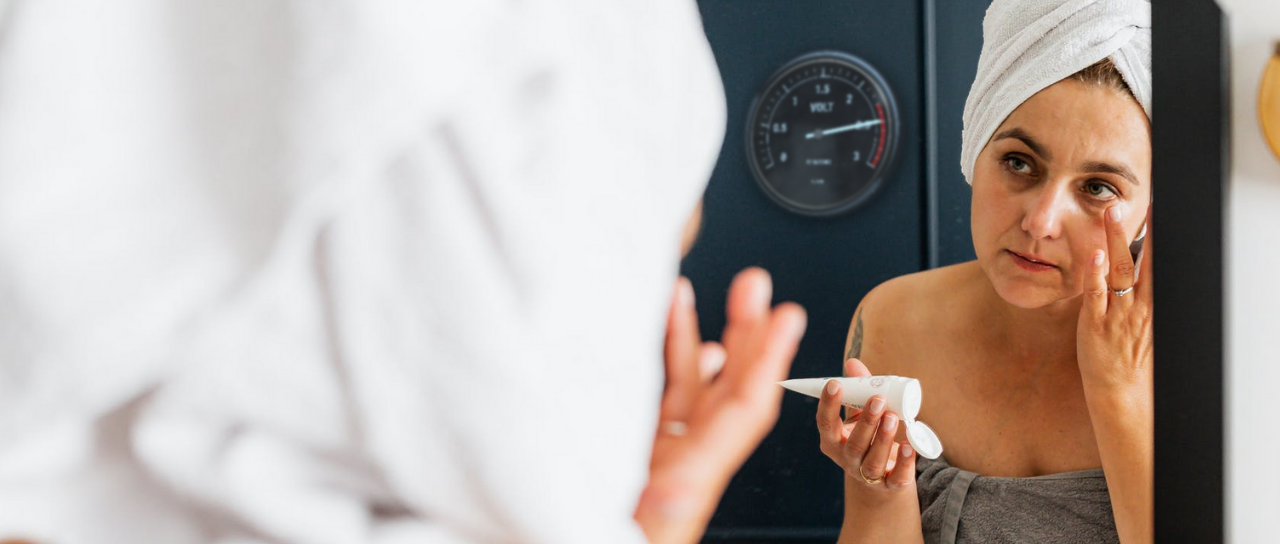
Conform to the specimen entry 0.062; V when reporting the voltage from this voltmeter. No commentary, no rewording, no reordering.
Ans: 2.5; V
